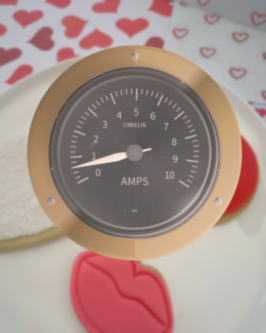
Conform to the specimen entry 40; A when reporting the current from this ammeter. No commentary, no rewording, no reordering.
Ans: 0.6; A
